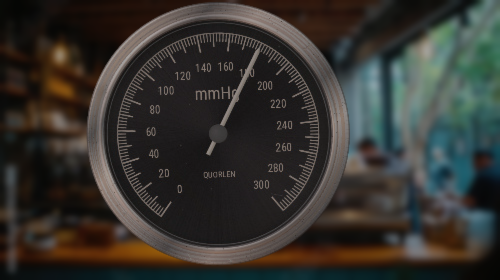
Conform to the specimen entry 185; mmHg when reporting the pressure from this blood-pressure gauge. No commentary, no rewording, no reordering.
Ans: 180; mmHg
